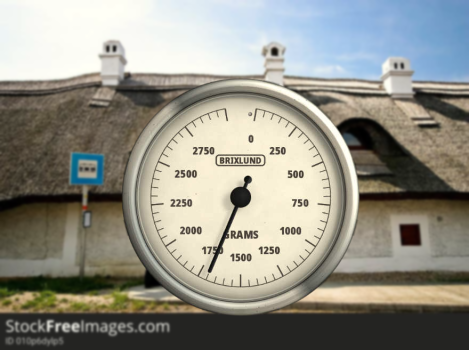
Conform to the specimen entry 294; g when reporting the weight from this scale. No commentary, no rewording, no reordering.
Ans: 1700; g
